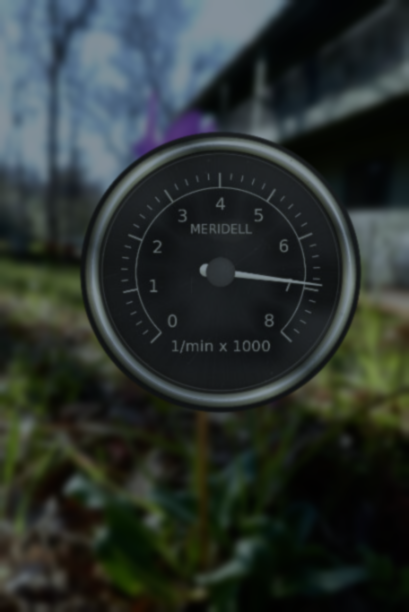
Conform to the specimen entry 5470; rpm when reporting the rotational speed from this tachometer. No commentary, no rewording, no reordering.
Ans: 6900; rpm
